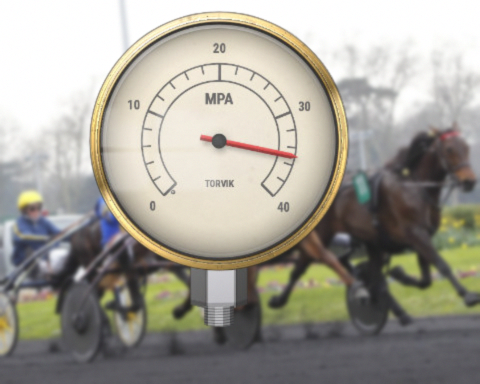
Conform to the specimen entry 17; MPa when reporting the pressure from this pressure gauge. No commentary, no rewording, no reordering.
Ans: 35; MPa
